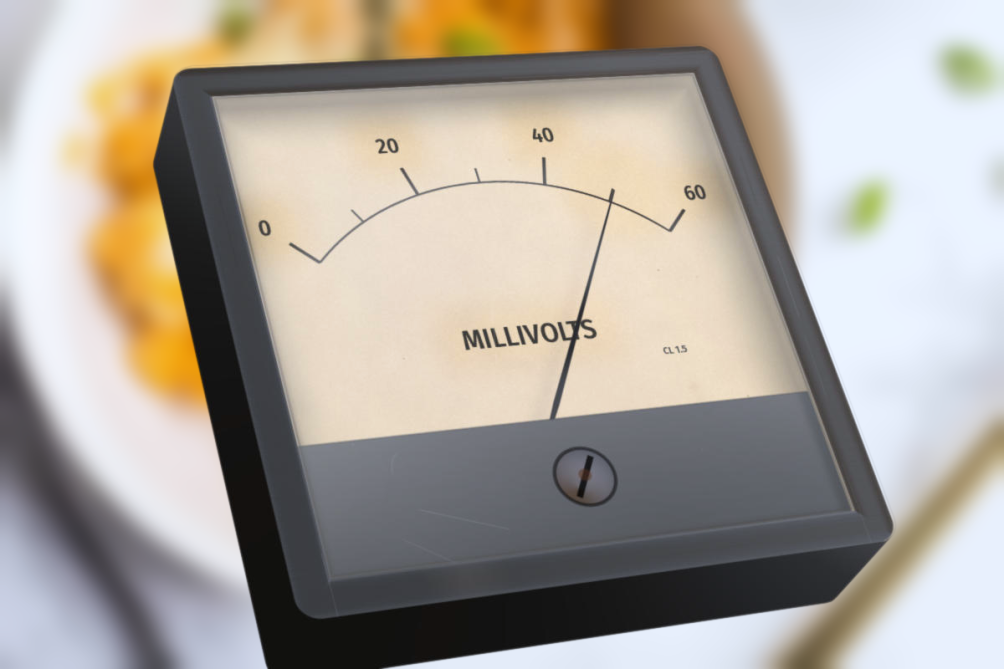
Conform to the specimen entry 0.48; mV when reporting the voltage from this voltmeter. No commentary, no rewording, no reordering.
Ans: 50; mV
